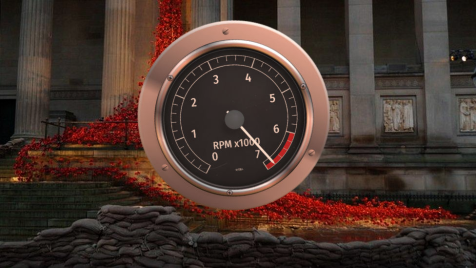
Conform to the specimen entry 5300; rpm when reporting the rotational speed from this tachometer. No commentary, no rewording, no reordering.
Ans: 6800; rpm
